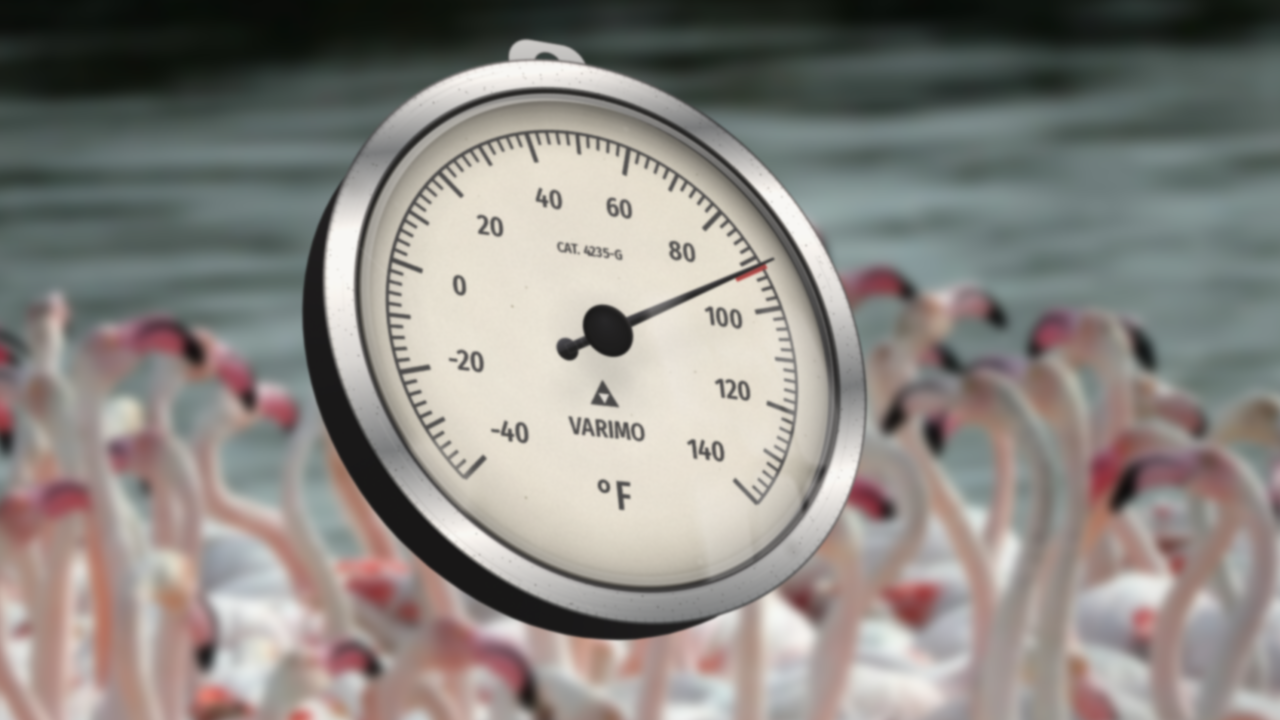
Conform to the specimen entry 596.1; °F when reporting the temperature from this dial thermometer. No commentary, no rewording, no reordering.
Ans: 92; °F
